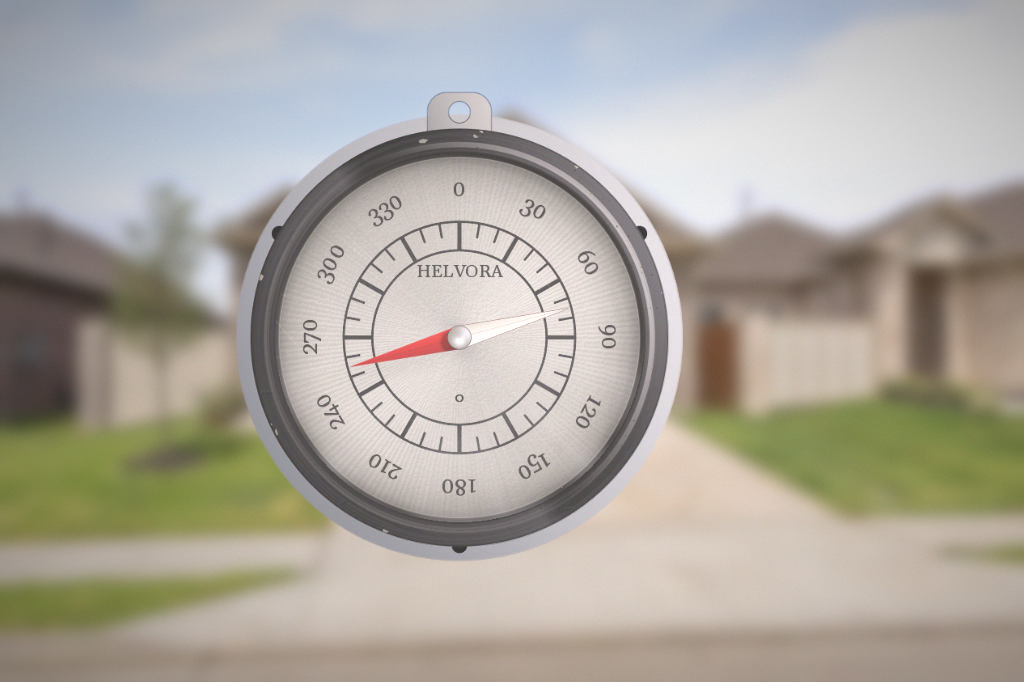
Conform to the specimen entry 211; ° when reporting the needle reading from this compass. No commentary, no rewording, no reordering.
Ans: 255; °
